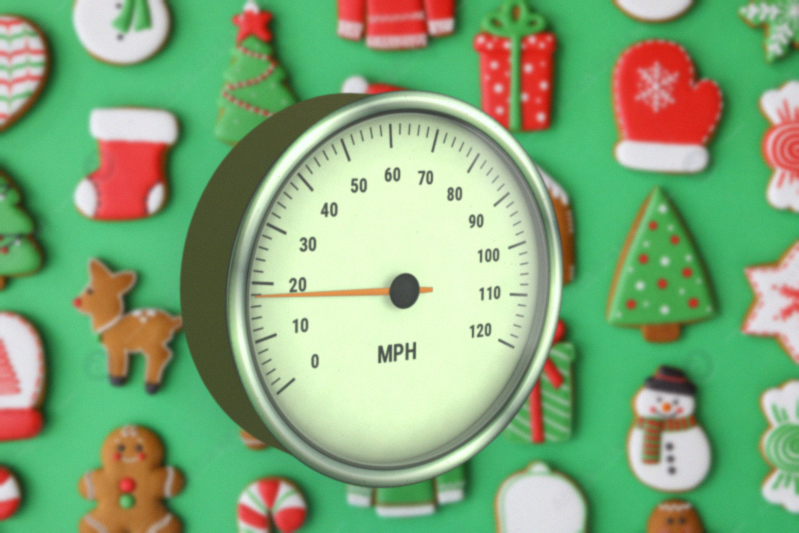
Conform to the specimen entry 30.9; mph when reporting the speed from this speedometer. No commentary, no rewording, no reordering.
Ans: 18; mph
